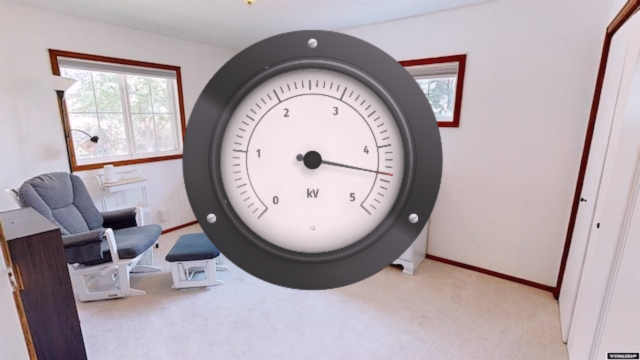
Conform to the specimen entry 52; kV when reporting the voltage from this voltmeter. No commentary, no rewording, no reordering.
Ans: 4.4; kV
